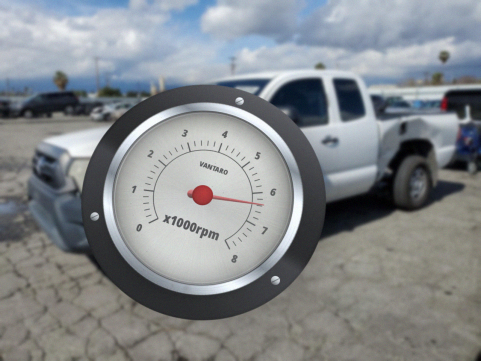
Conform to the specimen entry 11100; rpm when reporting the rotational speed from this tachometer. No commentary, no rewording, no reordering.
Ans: 6400; rpm
